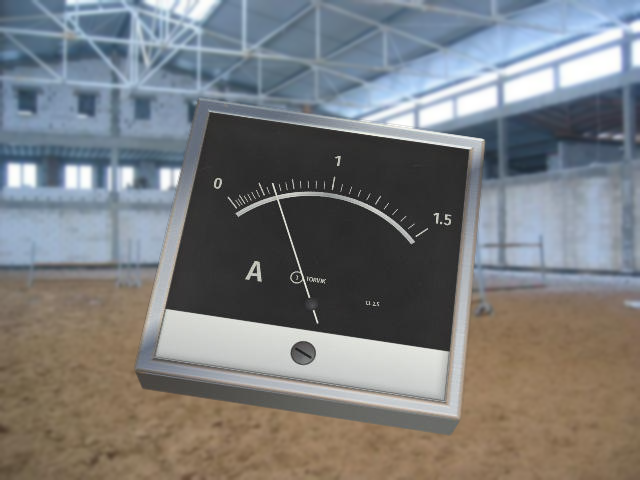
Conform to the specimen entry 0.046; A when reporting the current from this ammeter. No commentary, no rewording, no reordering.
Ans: 0.6; A
